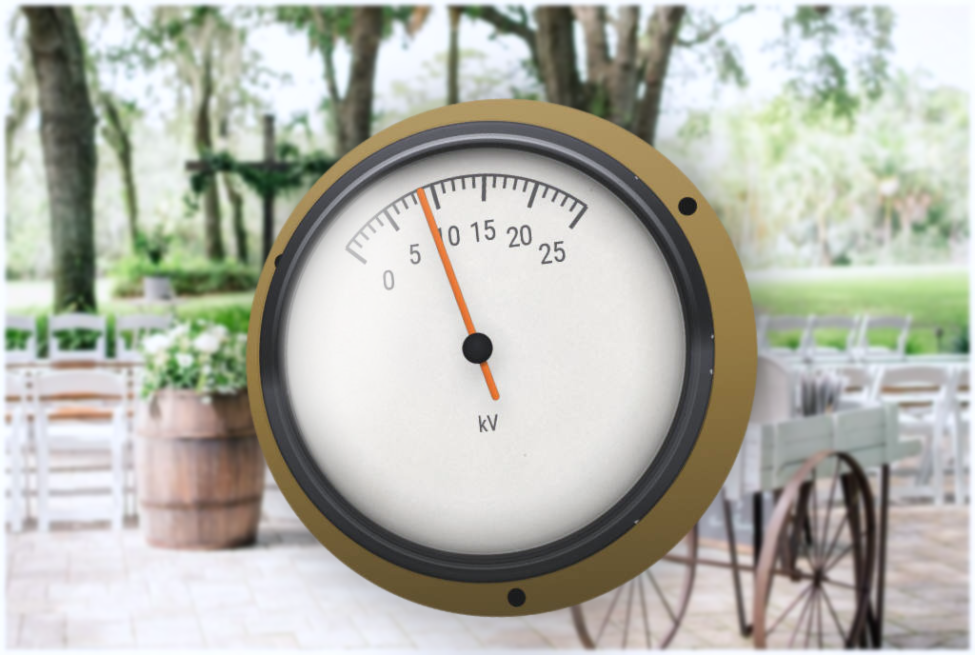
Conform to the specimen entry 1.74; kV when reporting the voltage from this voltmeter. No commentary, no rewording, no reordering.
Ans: 9; kV
